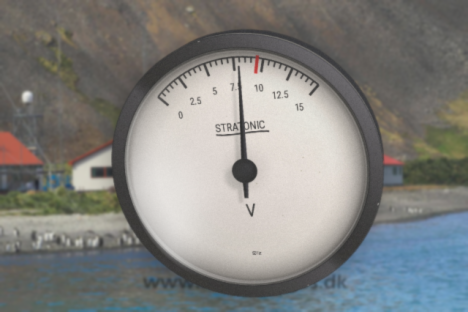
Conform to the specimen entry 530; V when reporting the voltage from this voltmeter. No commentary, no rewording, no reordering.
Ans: 8; V
